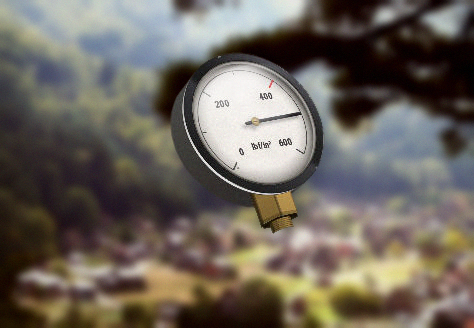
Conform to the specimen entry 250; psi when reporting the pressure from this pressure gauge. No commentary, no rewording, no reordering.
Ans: 500; psi
